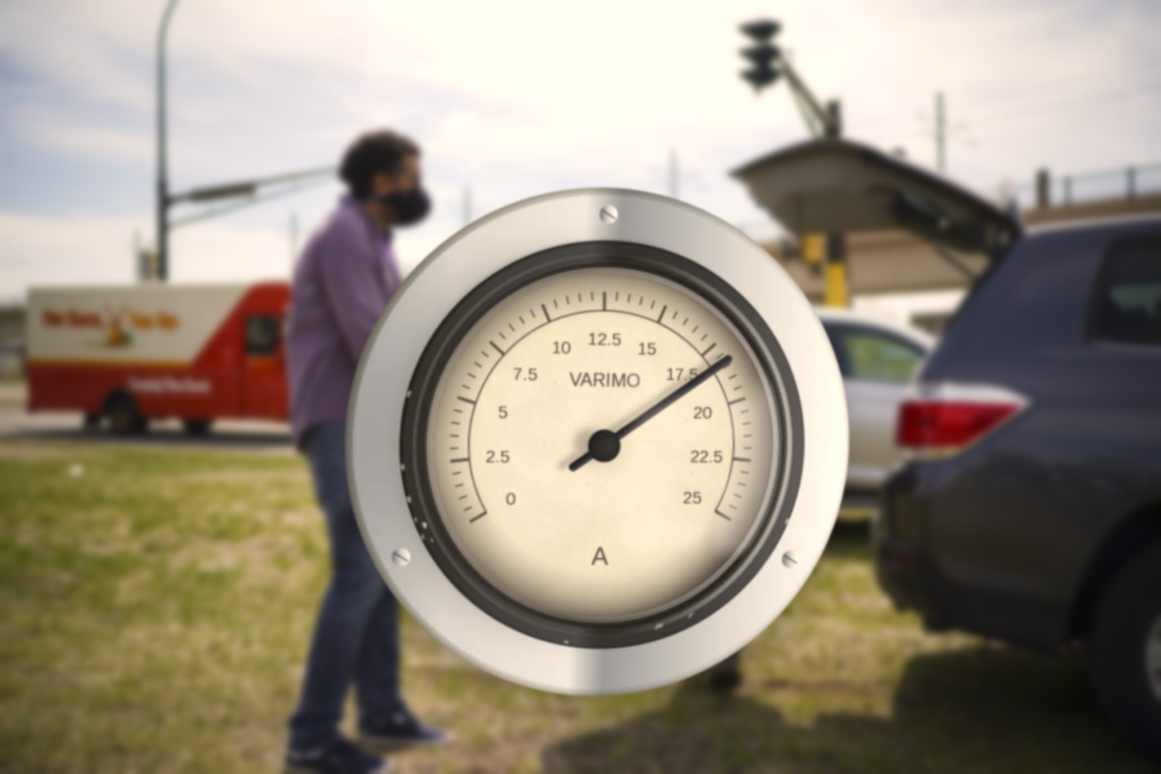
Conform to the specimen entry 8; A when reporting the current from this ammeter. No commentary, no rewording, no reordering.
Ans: 18.25; A
